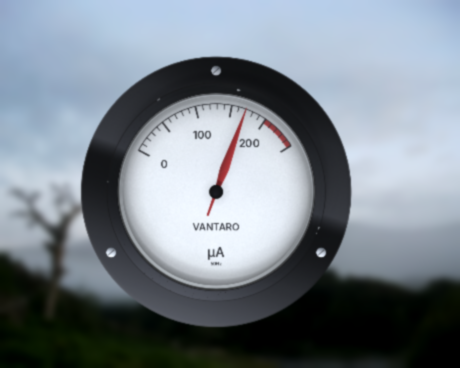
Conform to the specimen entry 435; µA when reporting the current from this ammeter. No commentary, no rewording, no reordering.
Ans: 170; µA
